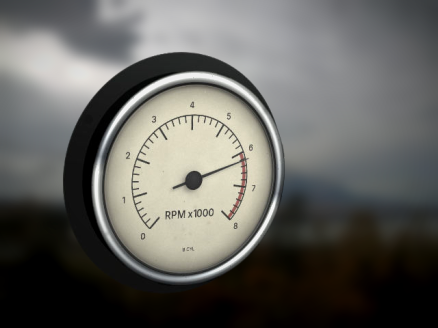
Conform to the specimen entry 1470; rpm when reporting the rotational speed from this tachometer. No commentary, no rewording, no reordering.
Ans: 6200; rpm
